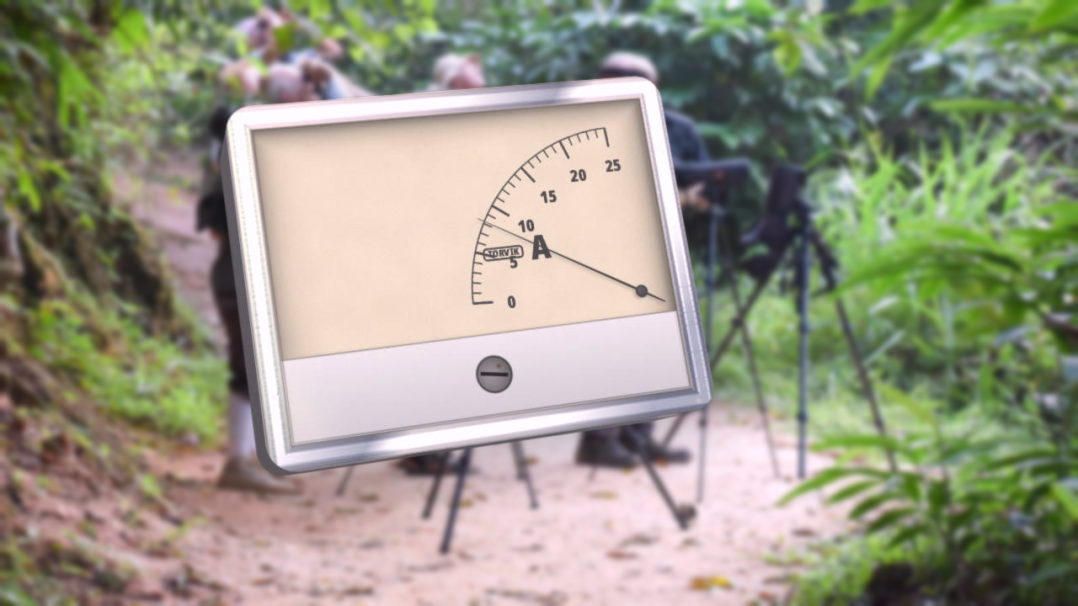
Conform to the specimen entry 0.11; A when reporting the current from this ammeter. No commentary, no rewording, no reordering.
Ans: 8; A
